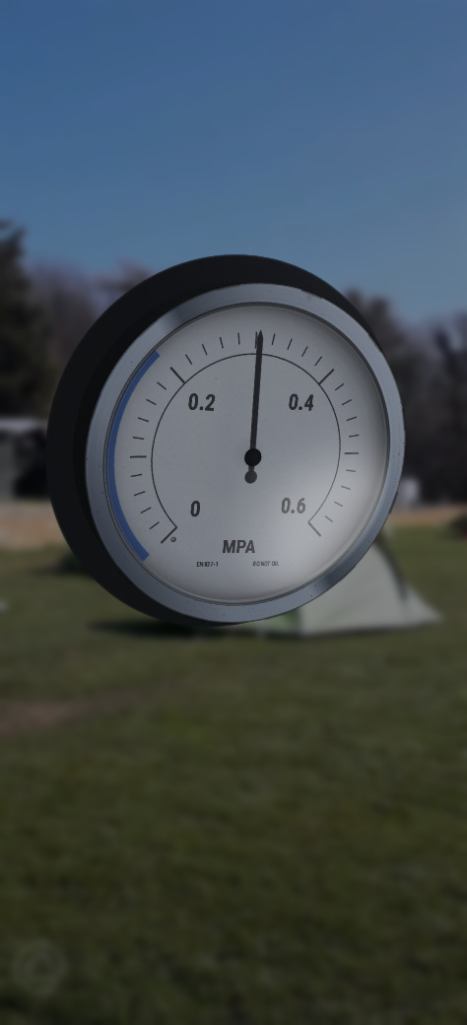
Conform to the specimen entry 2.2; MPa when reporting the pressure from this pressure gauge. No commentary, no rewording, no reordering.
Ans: 0.3; MPa
